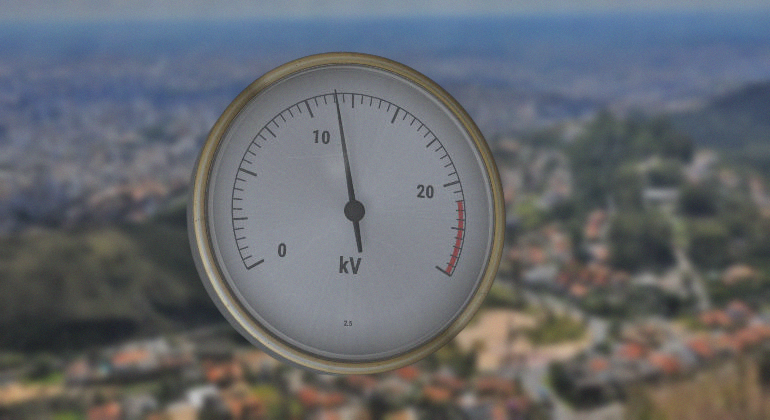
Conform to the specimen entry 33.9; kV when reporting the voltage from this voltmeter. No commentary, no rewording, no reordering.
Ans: 11.5; kV
